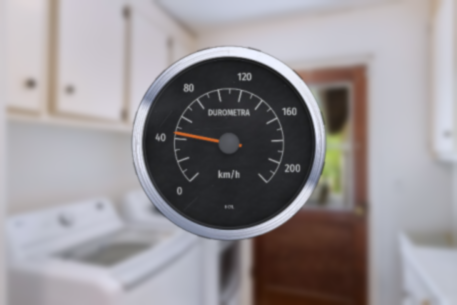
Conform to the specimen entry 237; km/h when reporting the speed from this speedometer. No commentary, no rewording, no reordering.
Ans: 45; km/h
